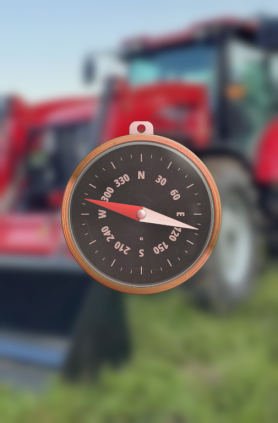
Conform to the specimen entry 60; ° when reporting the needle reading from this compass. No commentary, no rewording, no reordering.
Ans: 285; °
